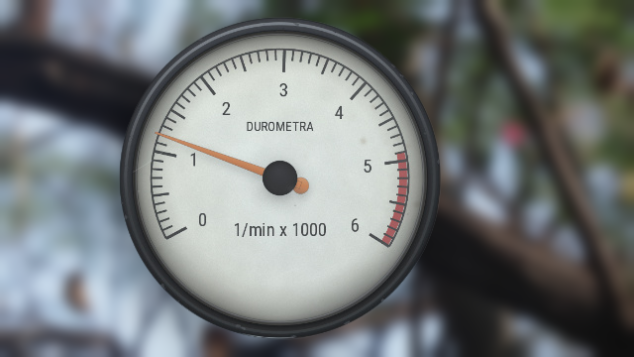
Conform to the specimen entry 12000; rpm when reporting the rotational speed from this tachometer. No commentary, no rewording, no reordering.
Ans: 1200; rpm
